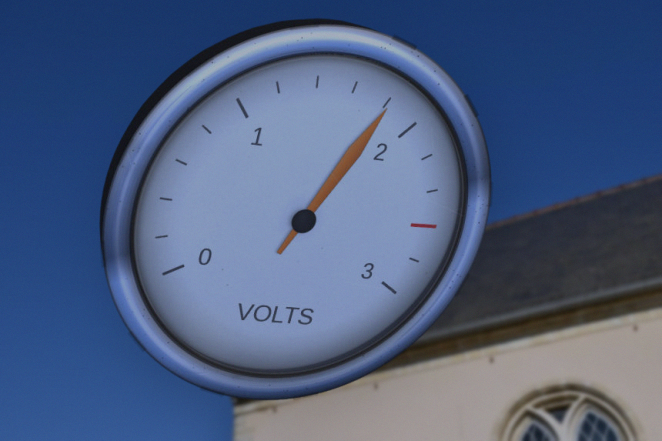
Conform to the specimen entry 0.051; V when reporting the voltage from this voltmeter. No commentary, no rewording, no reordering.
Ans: 1.8; V
